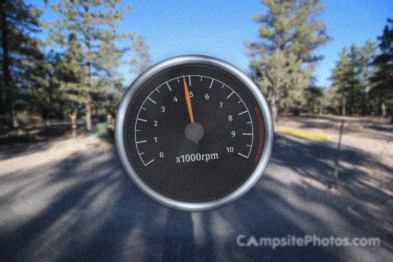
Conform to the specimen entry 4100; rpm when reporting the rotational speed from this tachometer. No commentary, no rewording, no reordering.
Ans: 4750; rpm
